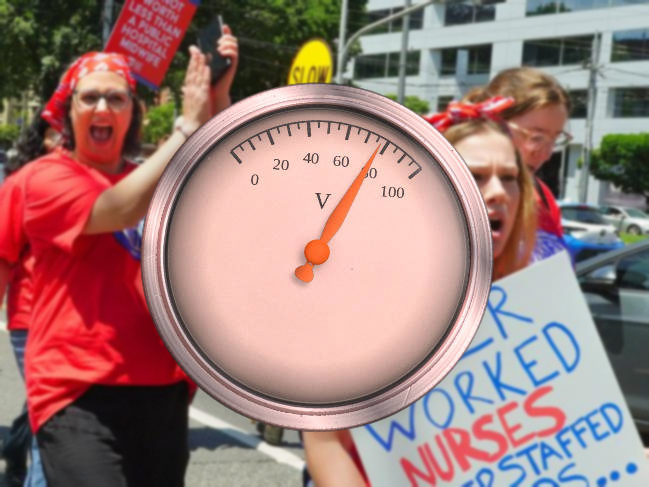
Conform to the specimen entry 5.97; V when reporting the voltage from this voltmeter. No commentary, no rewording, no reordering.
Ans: 77.5; V
